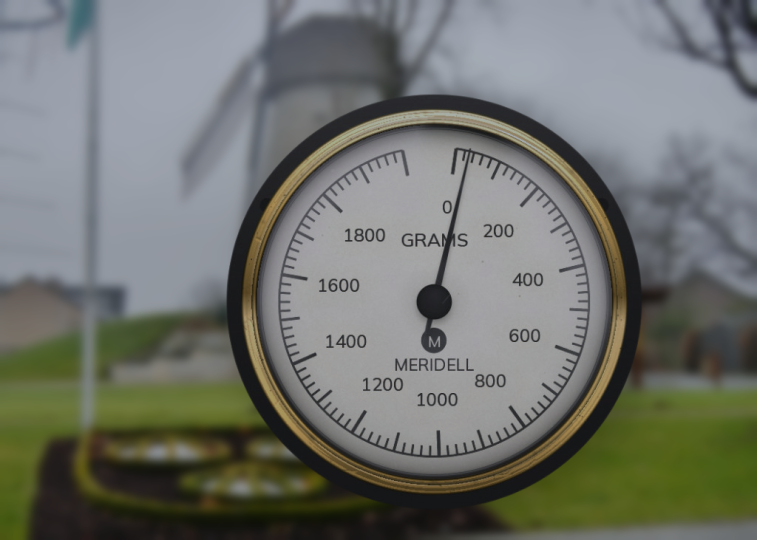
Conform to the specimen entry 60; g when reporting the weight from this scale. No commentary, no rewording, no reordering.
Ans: 30; g
